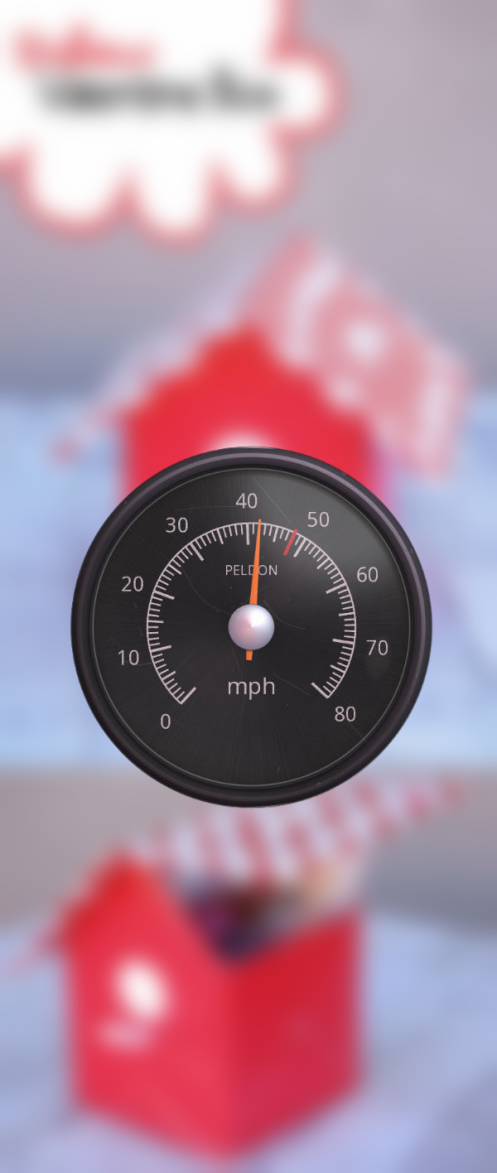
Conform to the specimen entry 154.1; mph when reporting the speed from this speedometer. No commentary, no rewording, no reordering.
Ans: 42; mph
